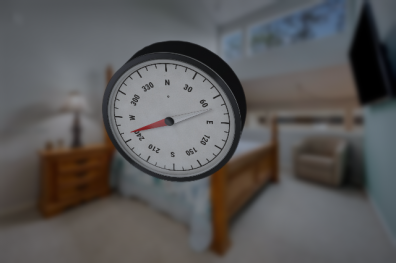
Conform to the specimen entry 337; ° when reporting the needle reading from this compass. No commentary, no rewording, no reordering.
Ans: 250; °
